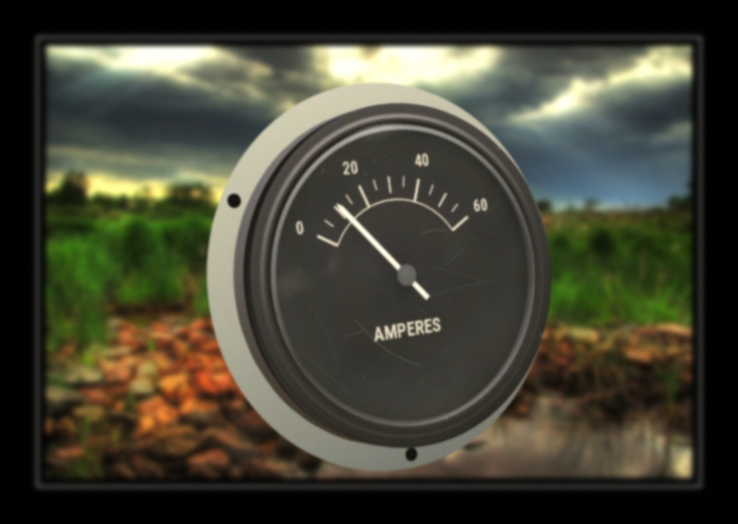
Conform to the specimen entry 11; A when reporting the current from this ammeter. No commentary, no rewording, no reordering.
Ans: 10; A
